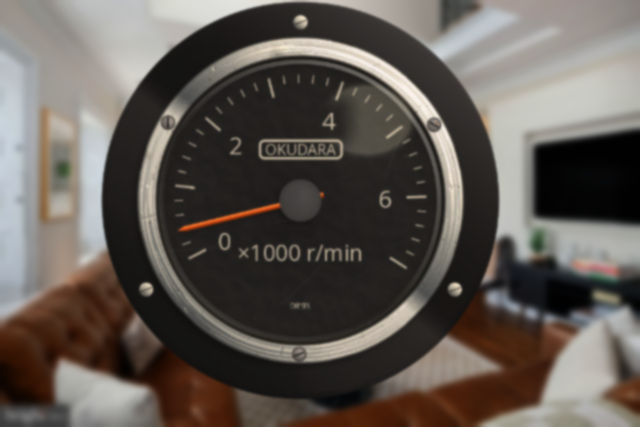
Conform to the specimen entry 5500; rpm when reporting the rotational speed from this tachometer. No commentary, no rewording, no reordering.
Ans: 400; rpm
